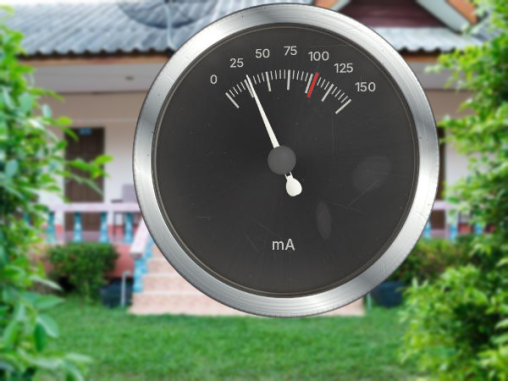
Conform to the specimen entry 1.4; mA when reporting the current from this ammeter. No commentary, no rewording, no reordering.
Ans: 30; mA
